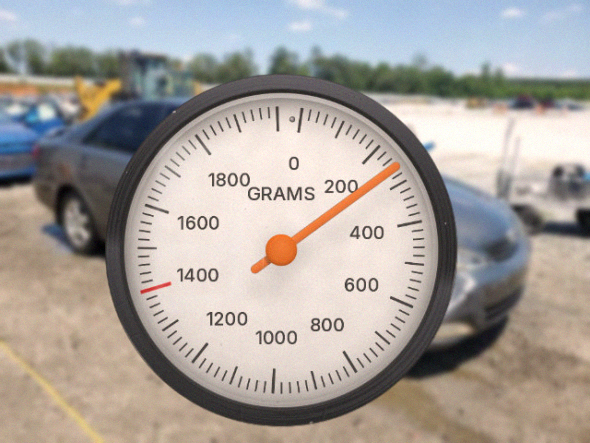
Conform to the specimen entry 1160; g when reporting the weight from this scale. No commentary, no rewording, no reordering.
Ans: 260; g
